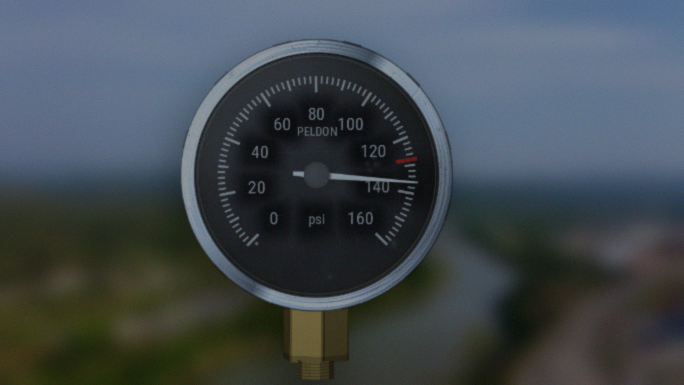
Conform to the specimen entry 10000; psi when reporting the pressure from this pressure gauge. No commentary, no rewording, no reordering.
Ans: 136; psi
